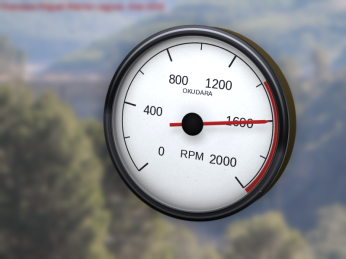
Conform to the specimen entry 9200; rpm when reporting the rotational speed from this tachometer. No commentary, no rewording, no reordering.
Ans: 1600; rpm
